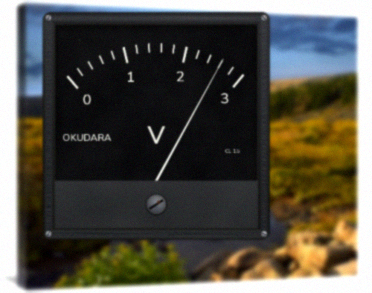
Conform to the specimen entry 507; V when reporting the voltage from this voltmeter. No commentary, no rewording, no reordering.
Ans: 2.6; V
